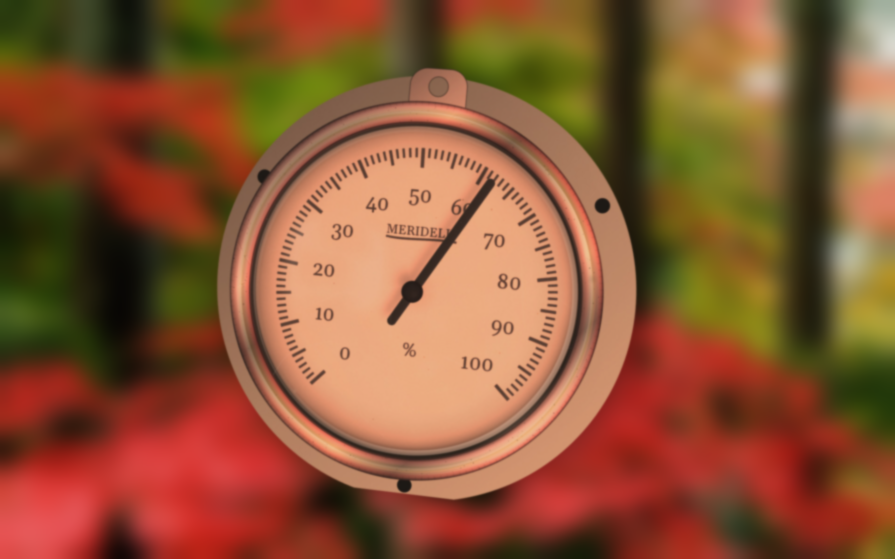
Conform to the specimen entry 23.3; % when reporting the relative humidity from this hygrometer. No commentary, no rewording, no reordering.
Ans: 62; %
